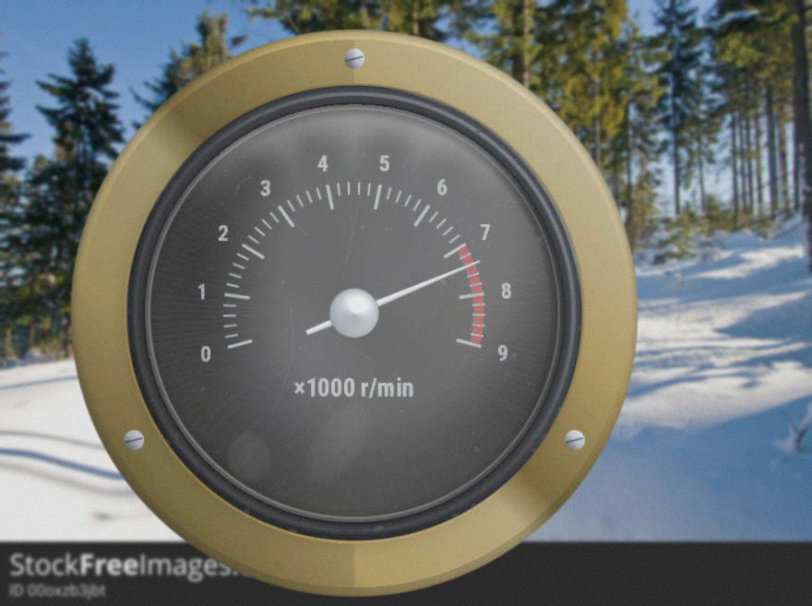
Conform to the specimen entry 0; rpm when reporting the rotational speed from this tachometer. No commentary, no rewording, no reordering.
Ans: 7400; rpm
